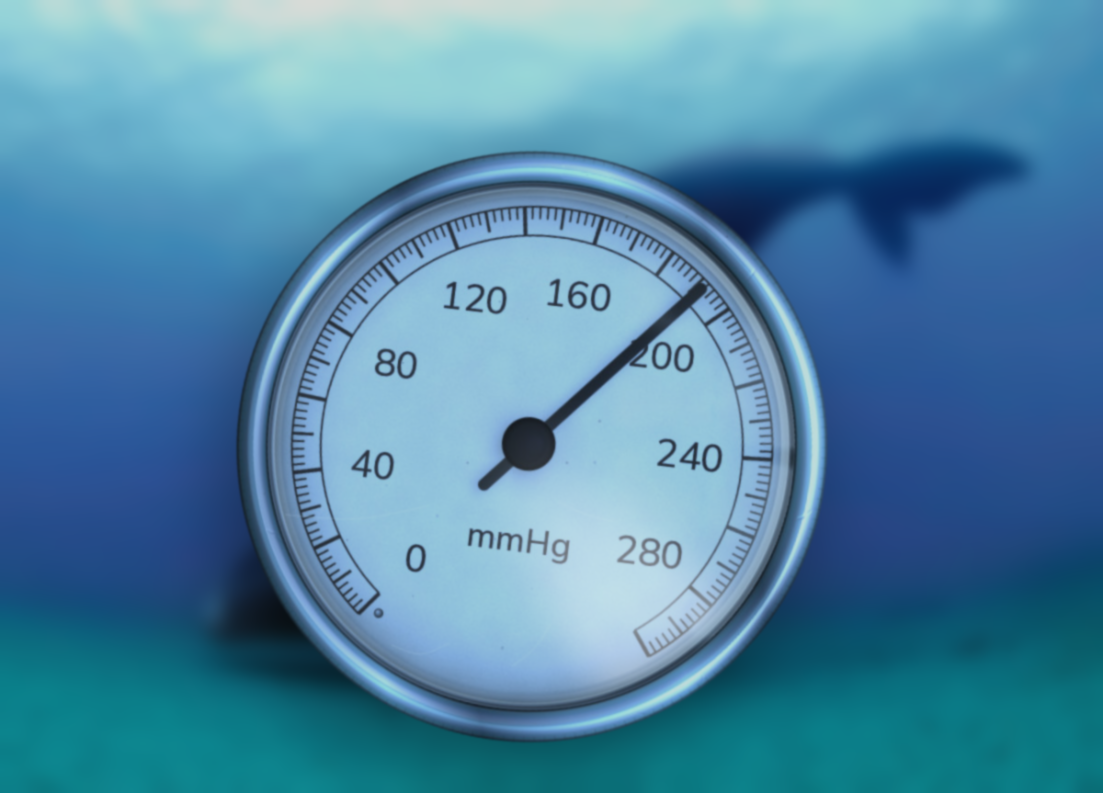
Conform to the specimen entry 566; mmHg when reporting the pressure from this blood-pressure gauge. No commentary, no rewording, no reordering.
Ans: 192; mmHg
